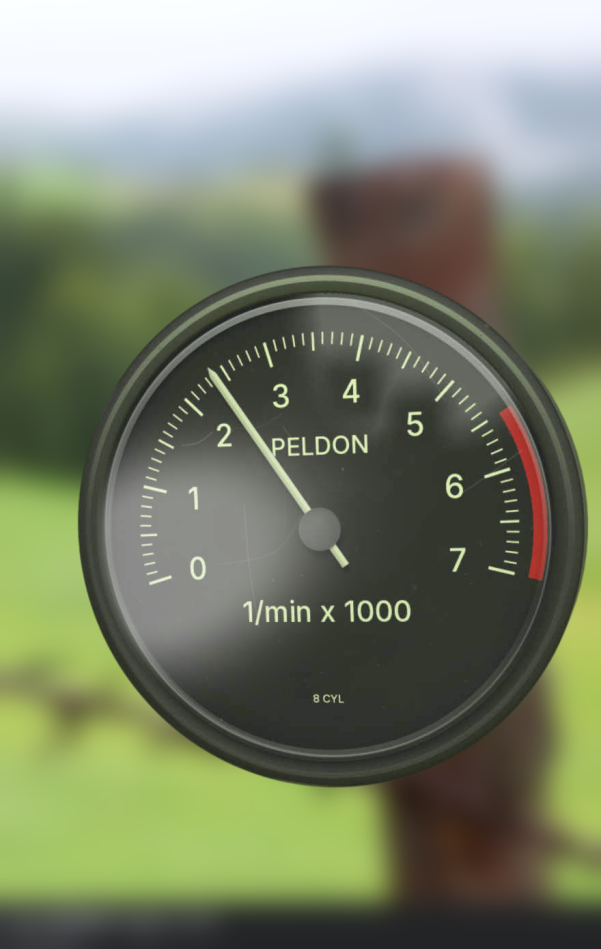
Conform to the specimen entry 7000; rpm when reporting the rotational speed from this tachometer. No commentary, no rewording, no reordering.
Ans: 2400; rpm
